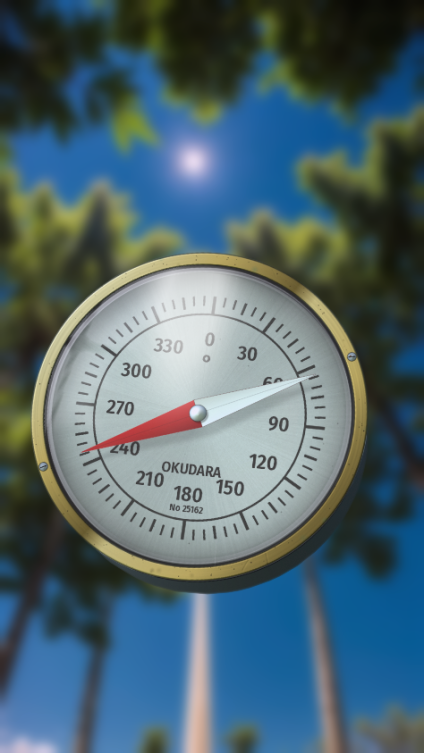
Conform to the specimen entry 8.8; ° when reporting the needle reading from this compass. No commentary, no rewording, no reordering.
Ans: 245; °
